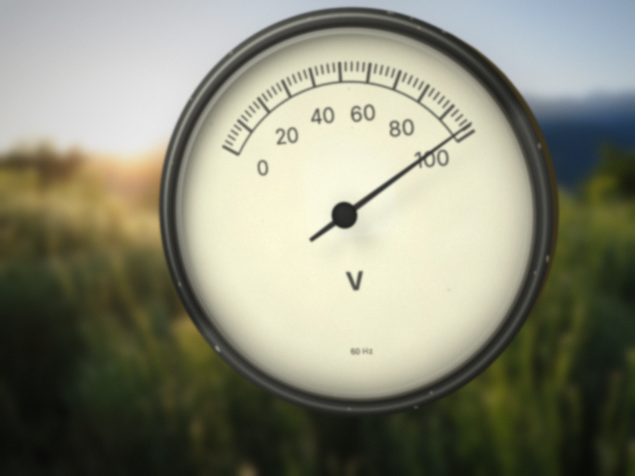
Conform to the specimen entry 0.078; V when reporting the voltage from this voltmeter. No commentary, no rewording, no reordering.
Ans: 98; V
